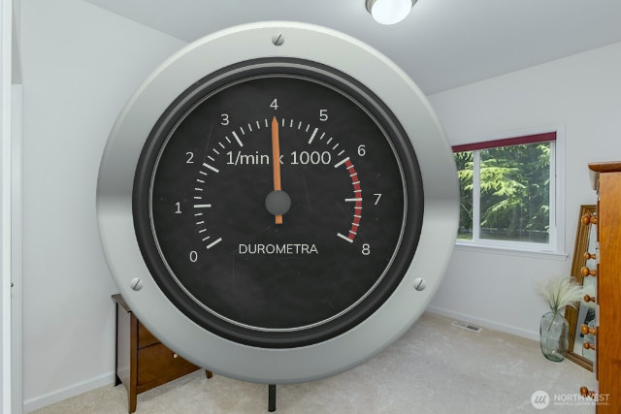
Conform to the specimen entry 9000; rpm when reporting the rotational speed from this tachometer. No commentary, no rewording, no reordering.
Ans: 4000; rpm
